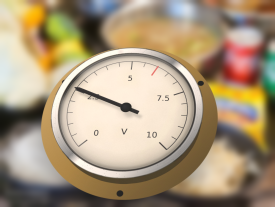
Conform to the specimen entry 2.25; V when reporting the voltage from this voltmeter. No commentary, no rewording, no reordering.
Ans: 2.5; V
